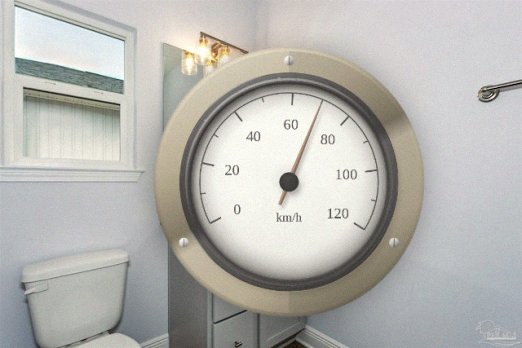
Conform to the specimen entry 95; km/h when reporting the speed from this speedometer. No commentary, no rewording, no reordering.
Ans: 70; km/h
